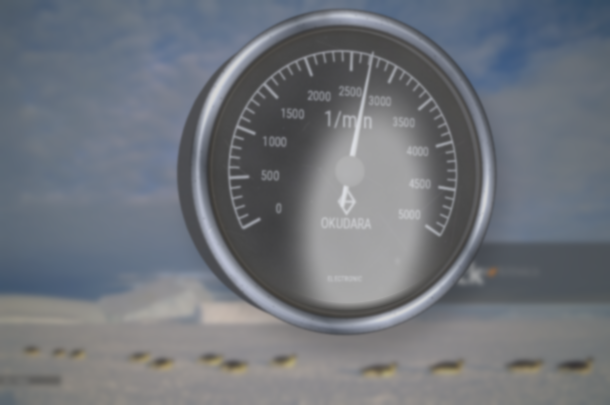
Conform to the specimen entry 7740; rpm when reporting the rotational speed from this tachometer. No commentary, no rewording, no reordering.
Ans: 2700; rpm
